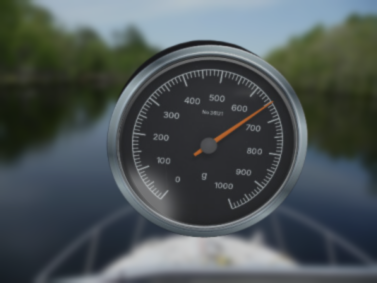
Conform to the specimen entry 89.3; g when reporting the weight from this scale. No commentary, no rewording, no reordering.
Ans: 650; g
